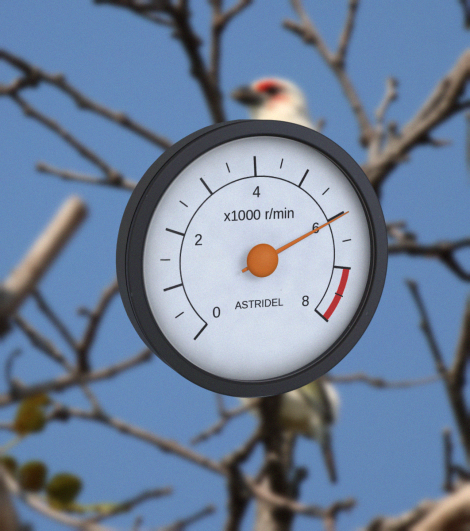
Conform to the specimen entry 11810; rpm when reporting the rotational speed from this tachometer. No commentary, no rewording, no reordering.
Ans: 6000; rpm
